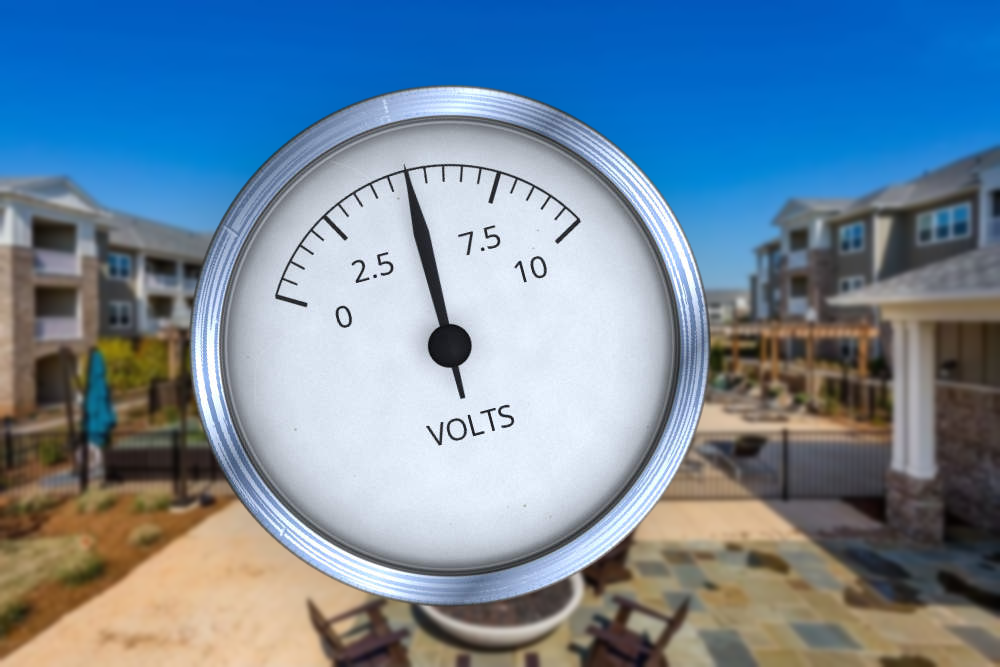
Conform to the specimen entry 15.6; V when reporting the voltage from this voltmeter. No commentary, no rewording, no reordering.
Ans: 5; V
